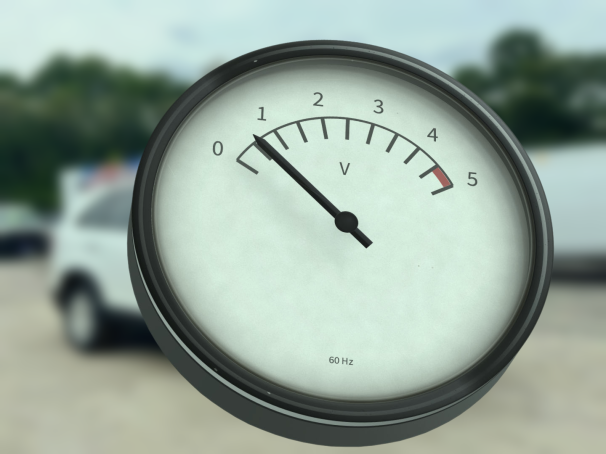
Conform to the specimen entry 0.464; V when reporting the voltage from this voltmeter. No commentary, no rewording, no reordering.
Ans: 0.5; V
